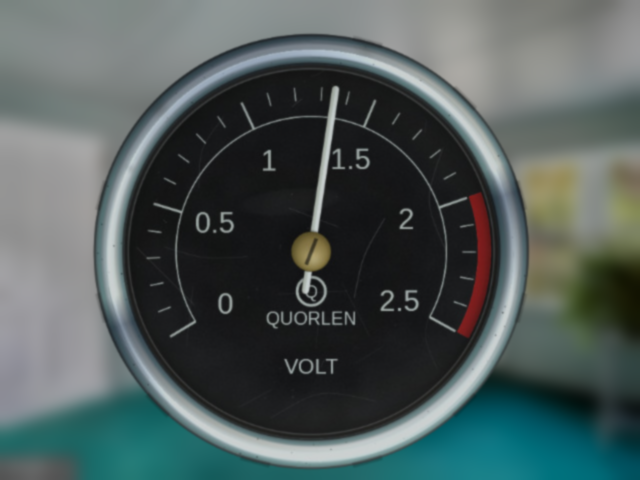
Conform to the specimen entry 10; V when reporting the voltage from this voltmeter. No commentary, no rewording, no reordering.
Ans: 1.35; V
